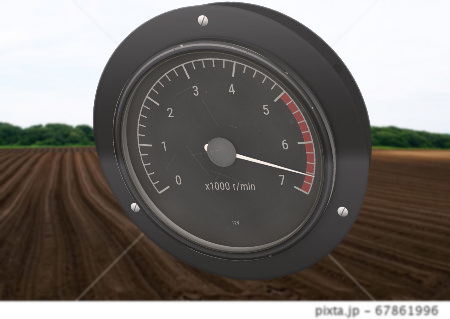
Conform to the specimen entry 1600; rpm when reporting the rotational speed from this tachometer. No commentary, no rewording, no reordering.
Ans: 6600; rpm
